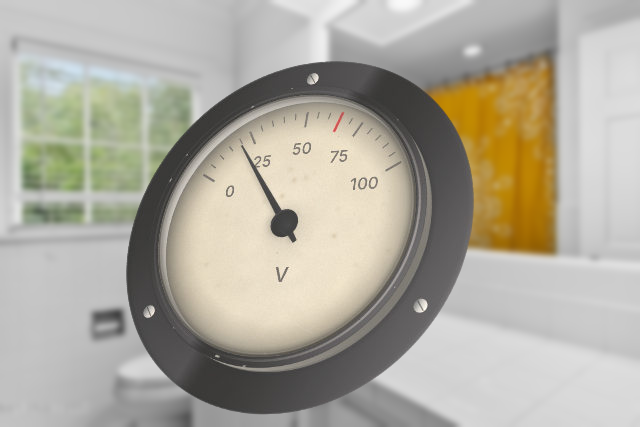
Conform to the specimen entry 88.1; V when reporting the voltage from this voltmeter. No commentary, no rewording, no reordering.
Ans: 20; V
